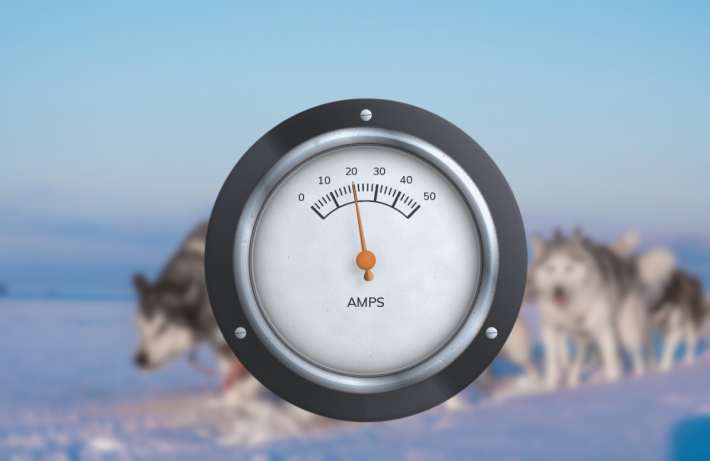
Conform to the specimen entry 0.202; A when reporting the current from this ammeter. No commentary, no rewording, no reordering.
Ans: 20; A
